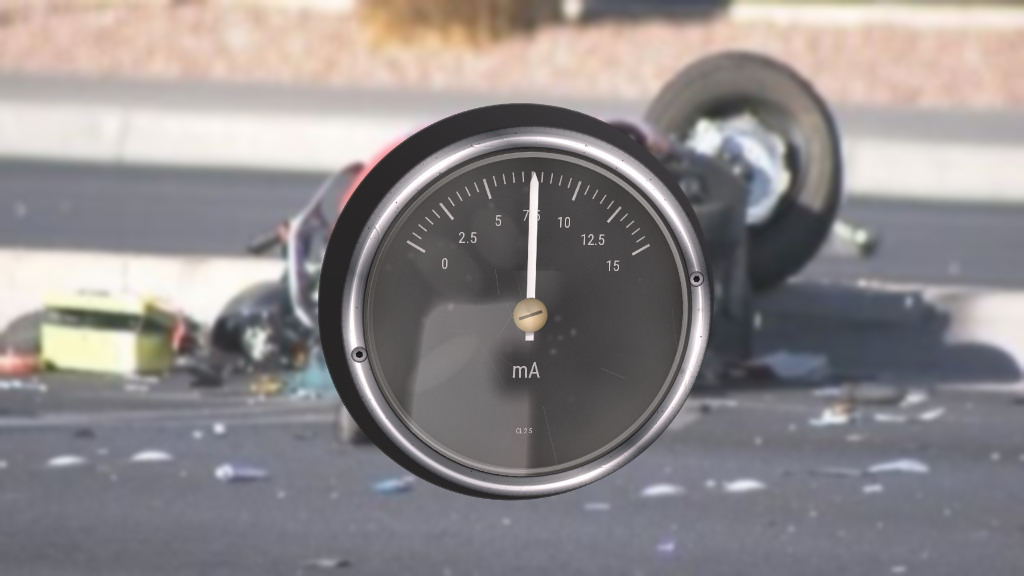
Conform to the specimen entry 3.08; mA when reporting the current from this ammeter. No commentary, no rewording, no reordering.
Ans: 7.5; mA
